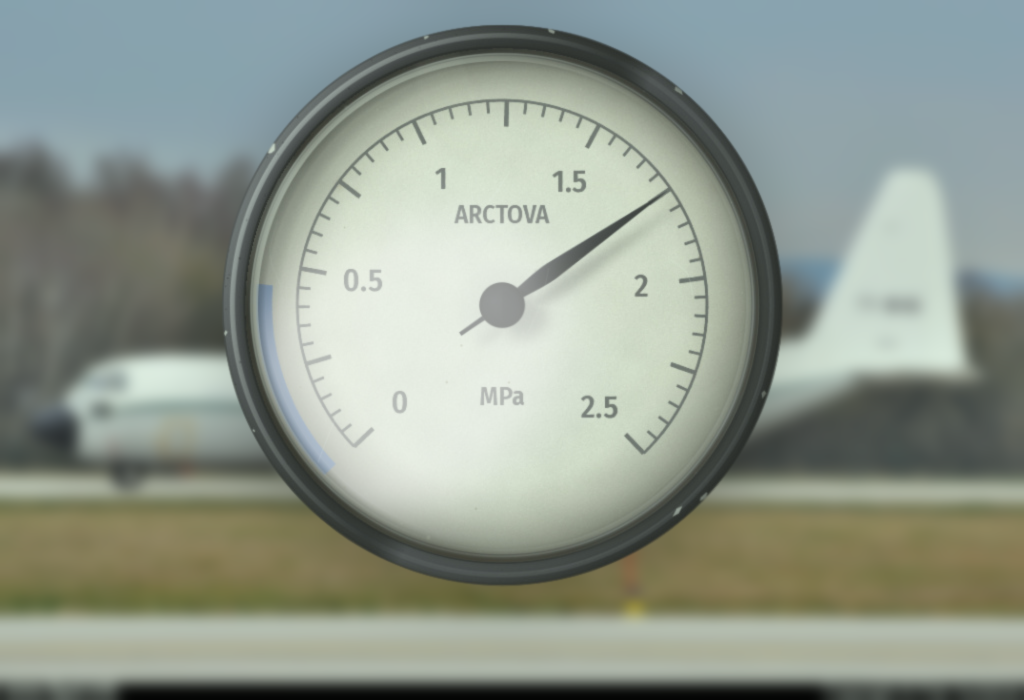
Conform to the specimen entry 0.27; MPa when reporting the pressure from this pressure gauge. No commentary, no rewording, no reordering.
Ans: 1.75; MPa
